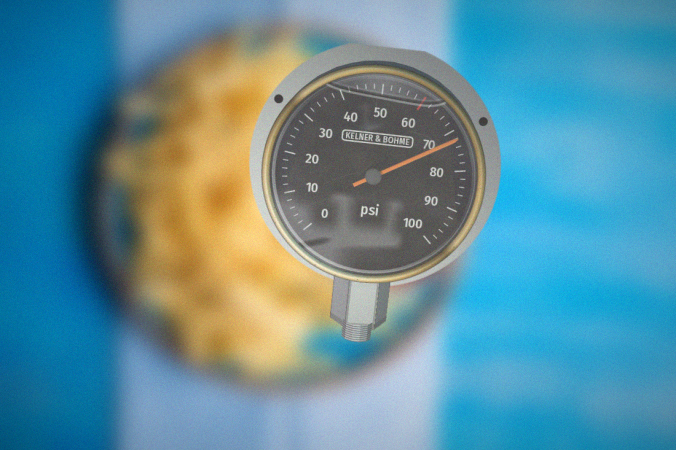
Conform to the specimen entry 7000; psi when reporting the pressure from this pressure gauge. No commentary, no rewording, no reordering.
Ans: 72; psi
